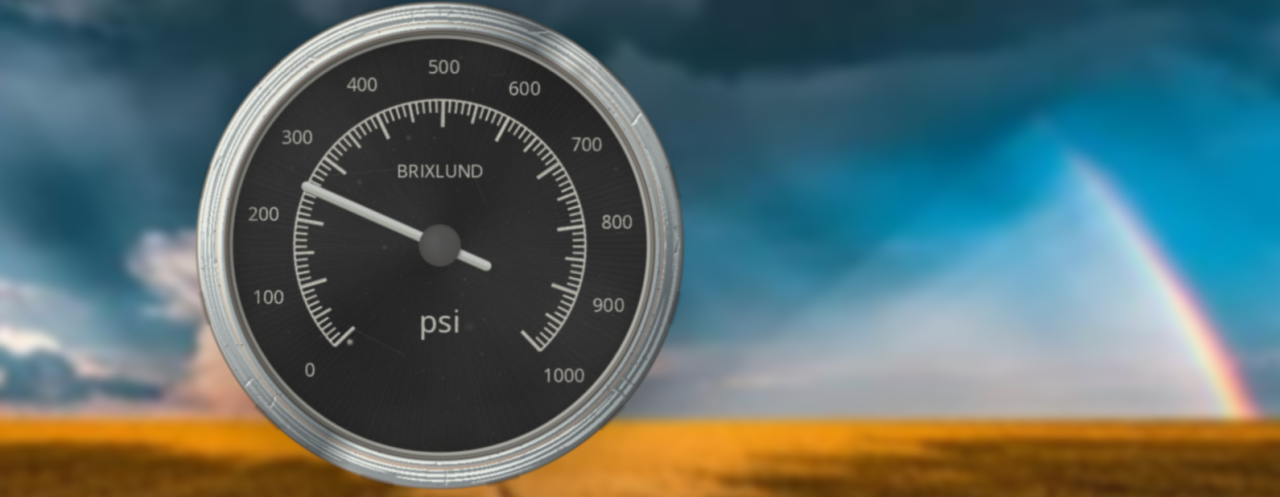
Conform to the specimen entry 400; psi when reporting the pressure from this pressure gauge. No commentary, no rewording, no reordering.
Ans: 250; psi
